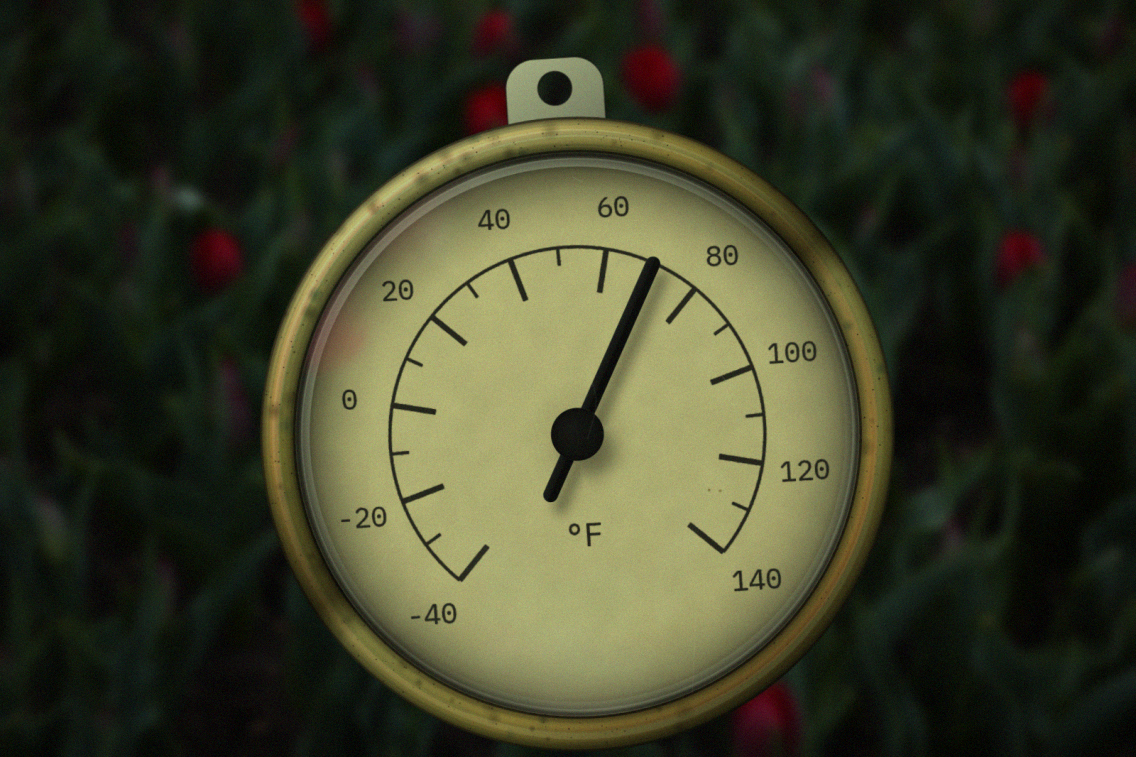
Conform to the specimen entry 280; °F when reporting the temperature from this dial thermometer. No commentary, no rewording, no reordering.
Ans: 70; °F
